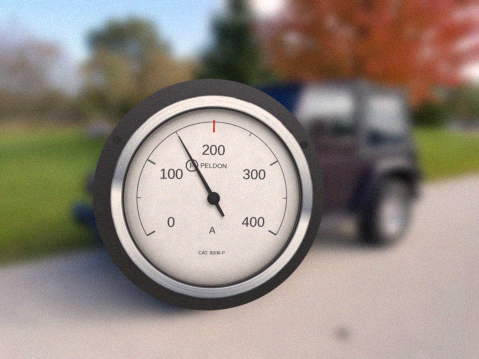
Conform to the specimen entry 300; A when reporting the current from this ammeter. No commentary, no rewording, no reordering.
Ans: 150; A
